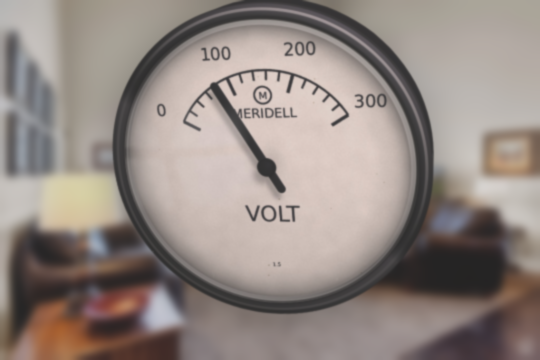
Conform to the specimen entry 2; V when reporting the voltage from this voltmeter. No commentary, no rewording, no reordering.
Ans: 80; V
